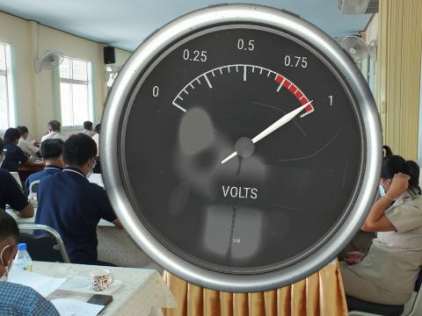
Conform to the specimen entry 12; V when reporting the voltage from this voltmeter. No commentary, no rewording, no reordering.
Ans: 0.95; V
